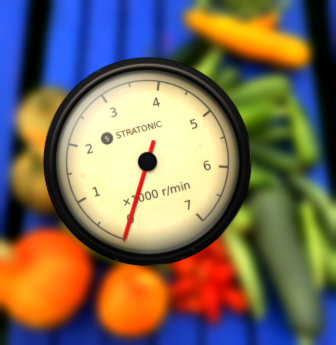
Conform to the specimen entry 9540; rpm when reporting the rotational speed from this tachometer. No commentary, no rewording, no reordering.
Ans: 0; rpm
